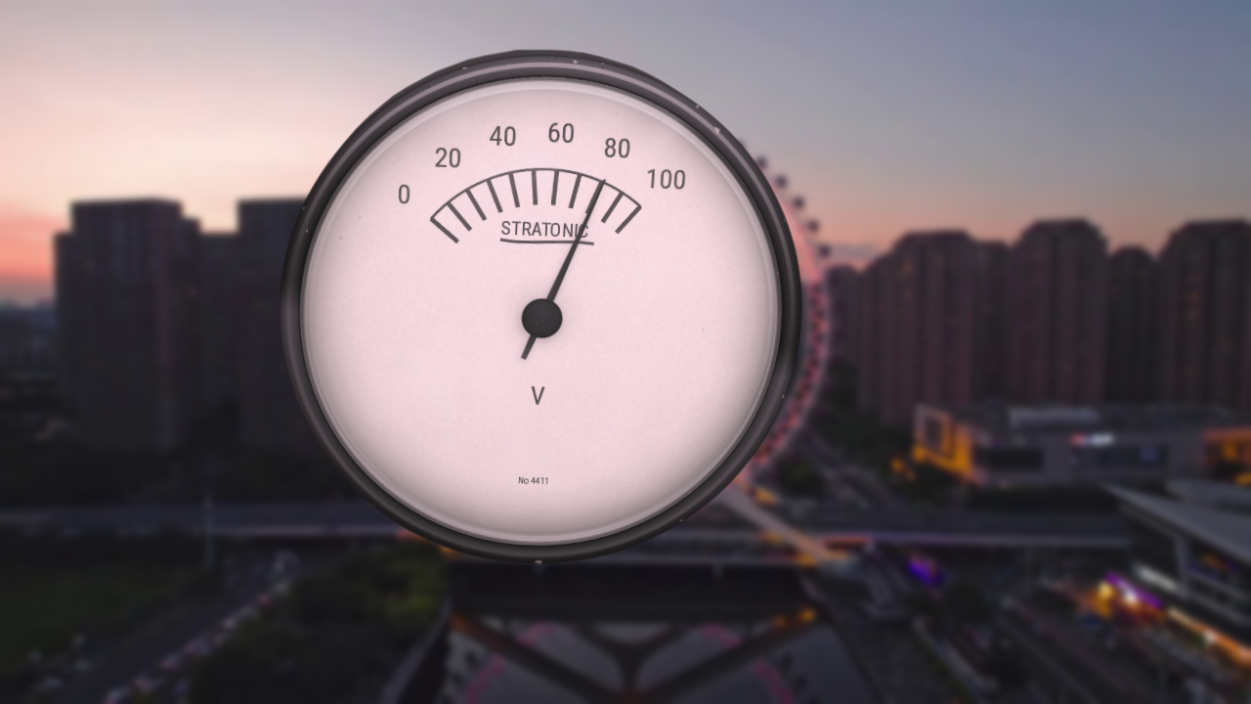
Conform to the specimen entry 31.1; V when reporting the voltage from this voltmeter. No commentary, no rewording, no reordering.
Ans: 80; V
